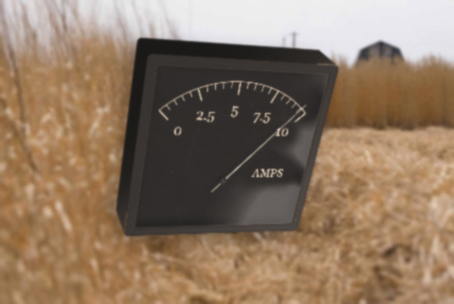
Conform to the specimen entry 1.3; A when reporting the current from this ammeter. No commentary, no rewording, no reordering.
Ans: 9.5; A
